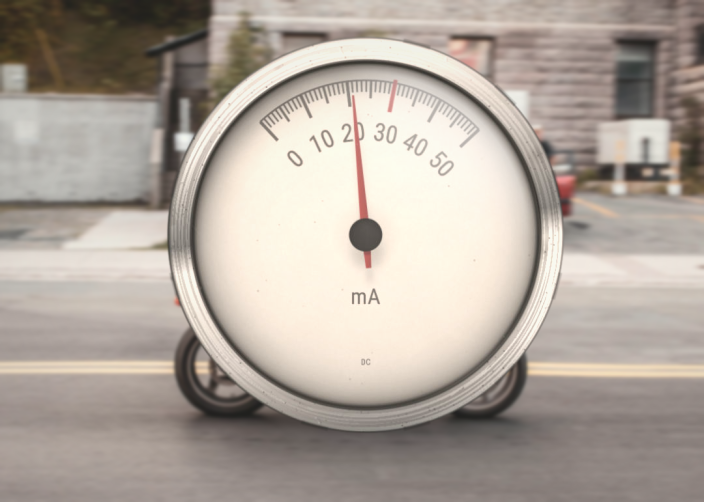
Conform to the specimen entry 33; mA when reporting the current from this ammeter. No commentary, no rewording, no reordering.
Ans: 21; mA
